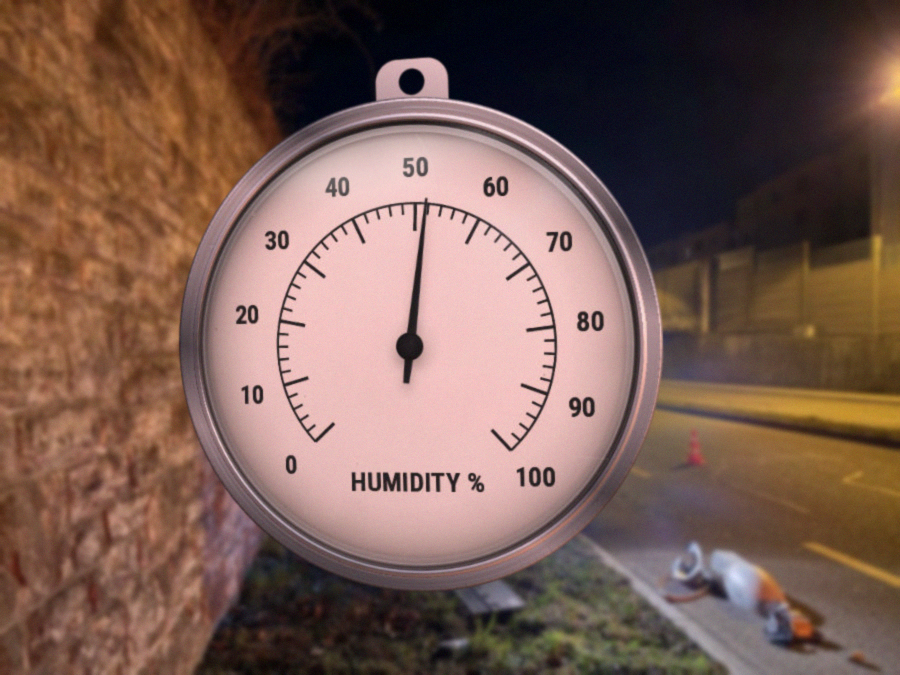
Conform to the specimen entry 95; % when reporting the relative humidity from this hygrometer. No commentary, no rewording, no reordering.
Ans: 52; %
